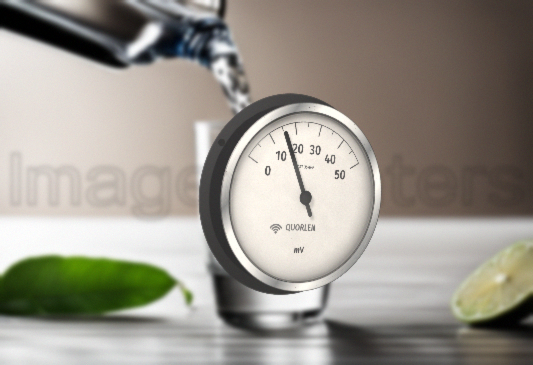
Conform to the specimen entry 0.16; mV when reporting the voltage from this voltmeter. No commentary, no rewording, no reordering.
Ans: 15; mV
